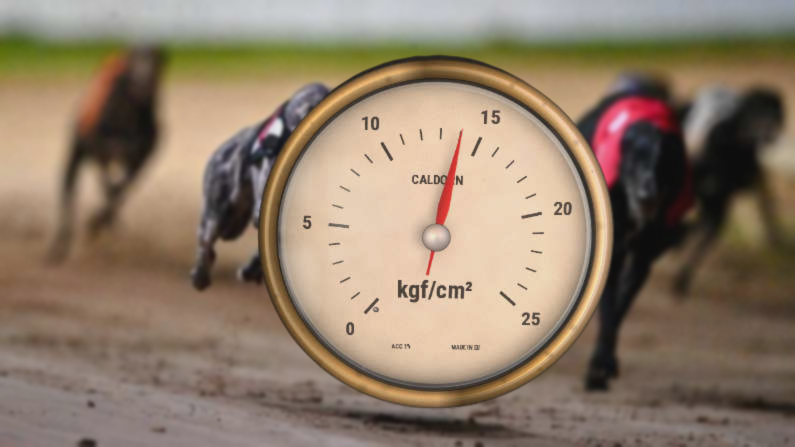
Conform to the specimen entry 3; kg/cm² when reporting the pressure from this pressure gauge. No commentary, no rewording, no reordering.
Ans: 14; kg/cm²
